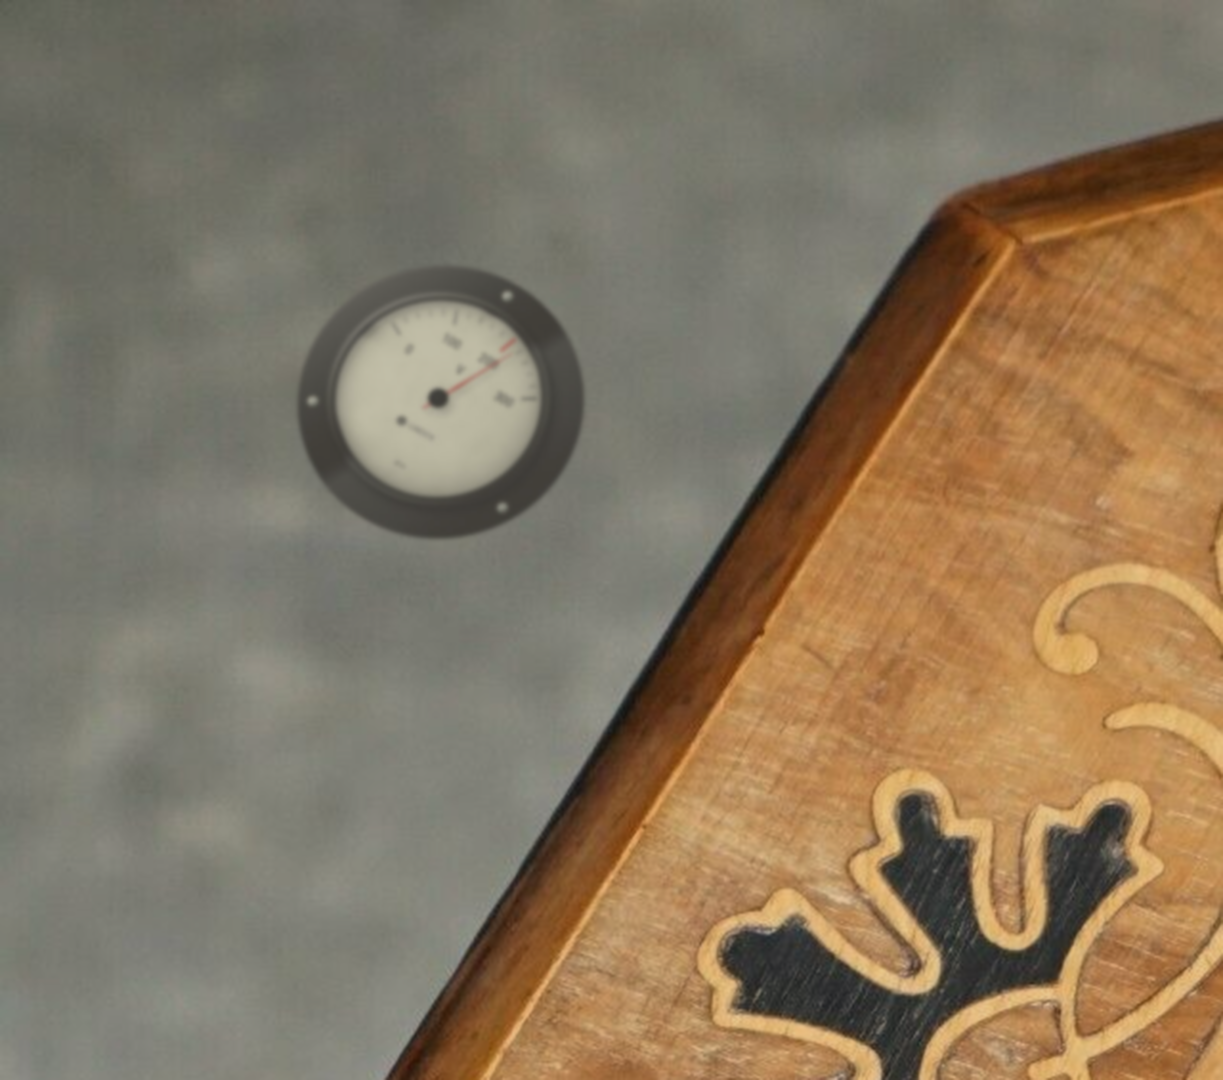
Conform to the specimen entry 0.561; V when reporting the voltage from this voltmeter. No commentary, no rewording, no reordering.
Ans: 220; V
